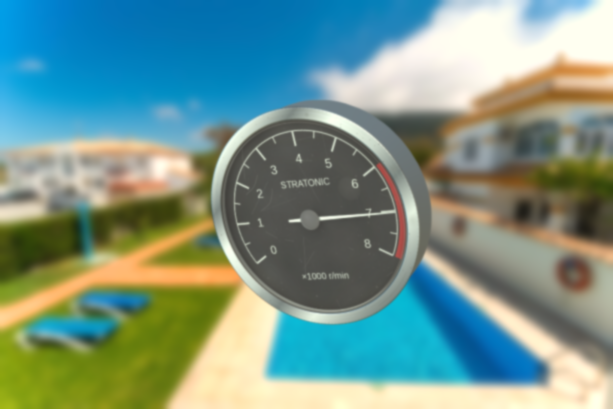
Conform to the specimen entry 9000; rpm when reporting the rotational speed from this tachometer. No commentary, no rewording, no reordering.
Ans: 7000; rpm
